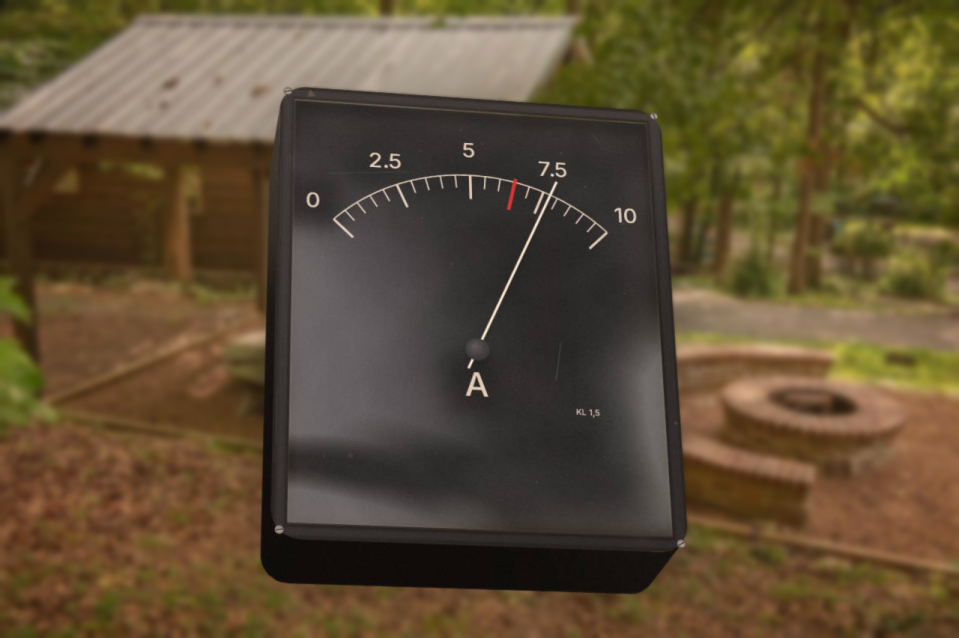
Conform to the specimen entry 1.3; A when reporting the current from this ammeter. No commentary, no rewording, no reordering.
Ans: 7.75; A
